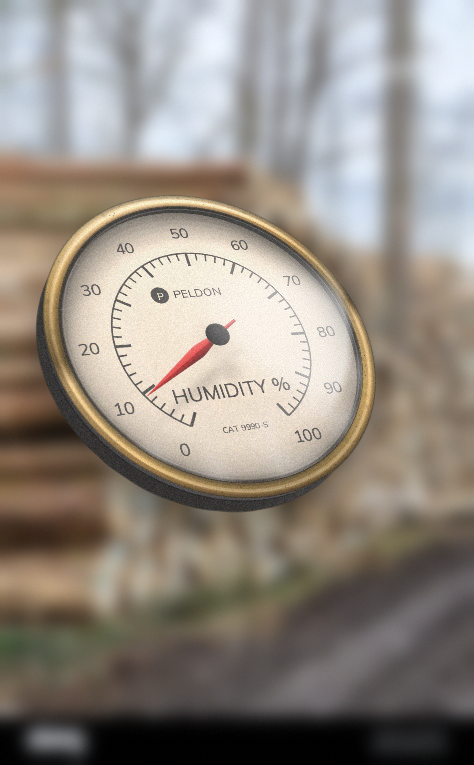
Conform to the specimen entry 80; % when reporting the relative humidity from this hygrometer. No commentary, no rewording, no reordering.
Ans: 9; %
